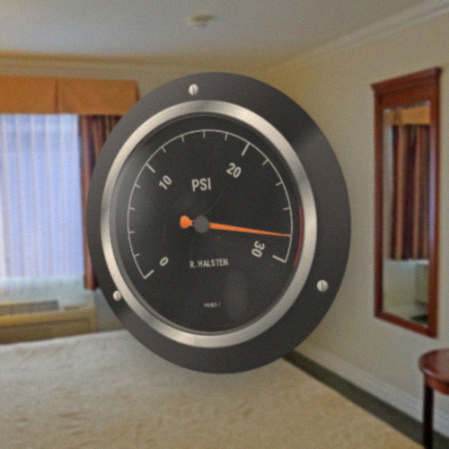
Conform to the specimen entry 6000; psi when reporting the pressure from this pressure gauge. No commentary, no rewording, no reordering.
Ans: 28; psi
